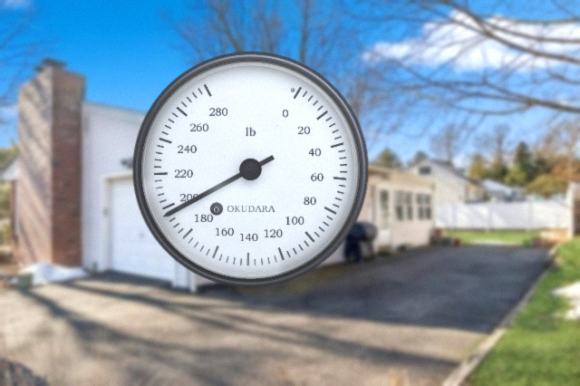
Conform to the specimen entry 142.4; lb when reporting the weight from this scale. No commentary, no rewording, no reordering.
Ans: 196; lb
